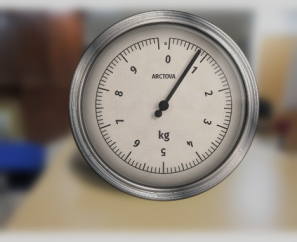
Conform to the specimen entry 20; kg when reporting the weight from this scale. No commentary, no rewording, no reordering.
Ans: 0.8; kg
